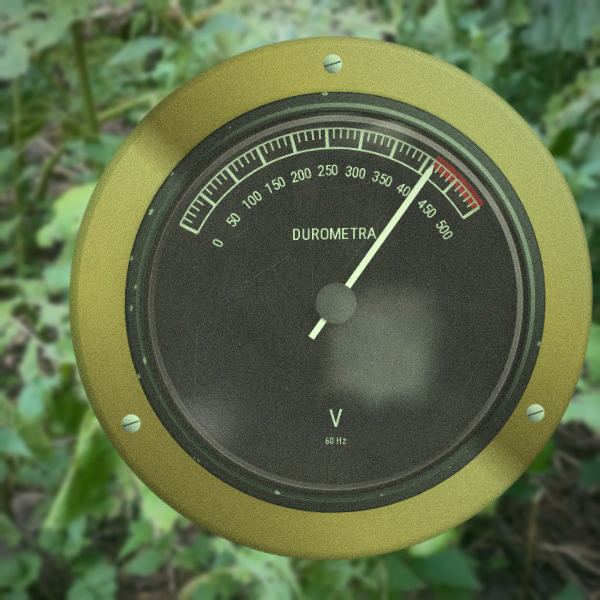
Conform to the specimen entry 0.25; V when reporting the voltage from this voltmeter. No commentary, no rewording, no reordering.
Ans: 410; V
